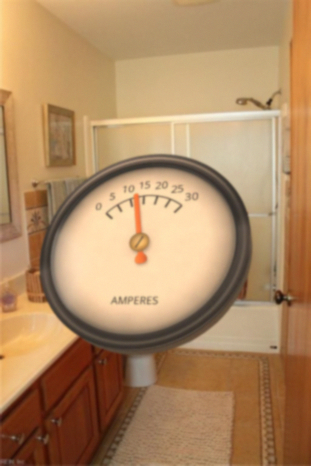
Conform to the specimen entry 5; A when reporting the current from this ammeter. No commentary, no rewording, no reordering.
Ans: 12.5; A
